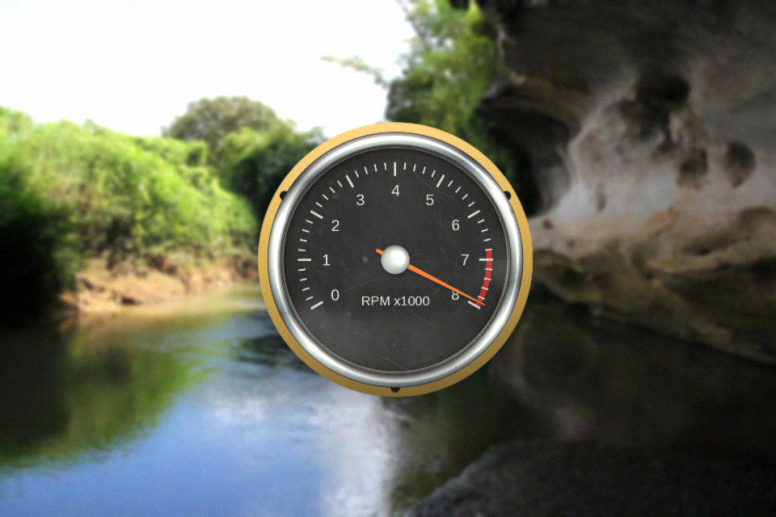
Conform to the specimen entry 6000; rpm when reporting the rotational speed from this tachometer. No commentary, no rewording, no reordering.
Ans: 7900; rpm
